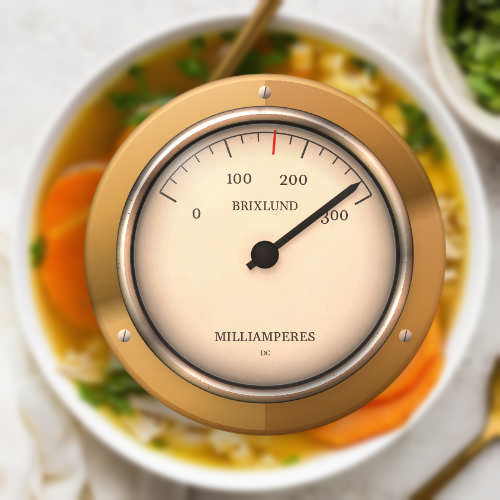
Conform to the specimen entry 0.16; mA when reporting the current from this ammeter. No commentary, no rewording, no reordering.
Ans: 280; mA
